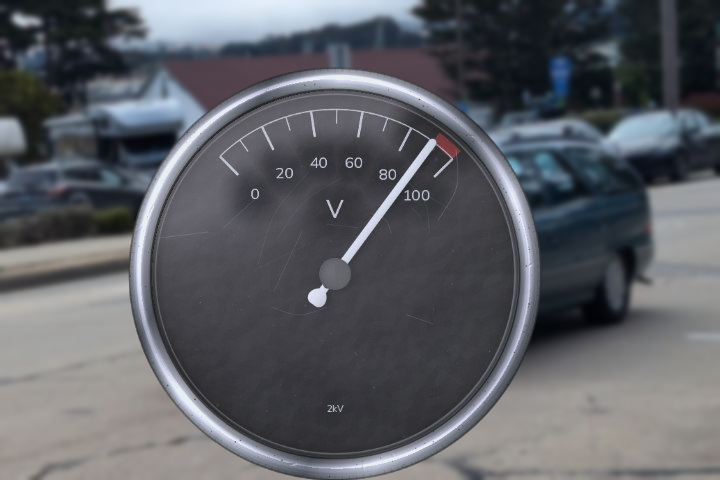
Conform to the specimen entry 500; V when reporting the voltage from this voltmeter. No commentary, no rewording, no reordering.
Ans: 90; V
